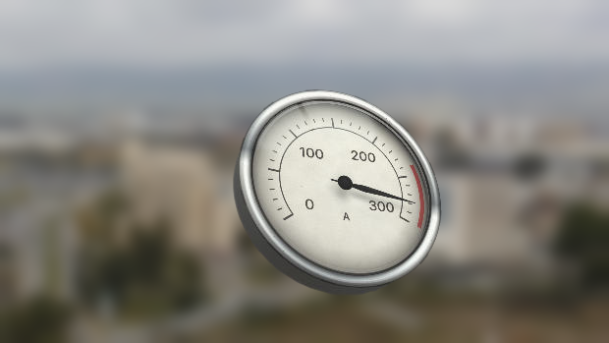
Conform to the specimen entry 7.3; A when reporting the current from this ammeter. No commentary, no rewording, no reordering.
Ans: 280; A
